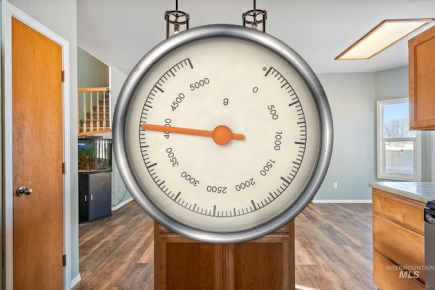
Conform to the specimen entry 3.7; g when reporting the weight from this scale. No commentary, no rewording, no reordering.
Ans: 4000; g
